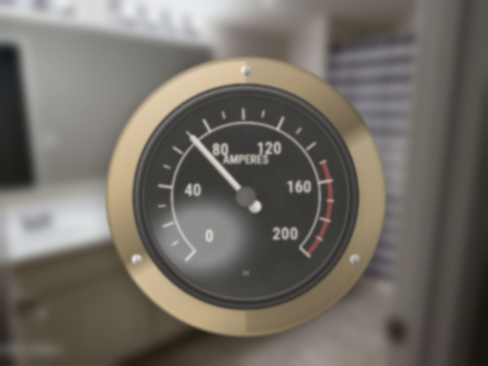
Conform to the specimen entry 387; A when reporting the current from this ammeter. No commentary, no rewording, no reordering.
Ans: 70; A
